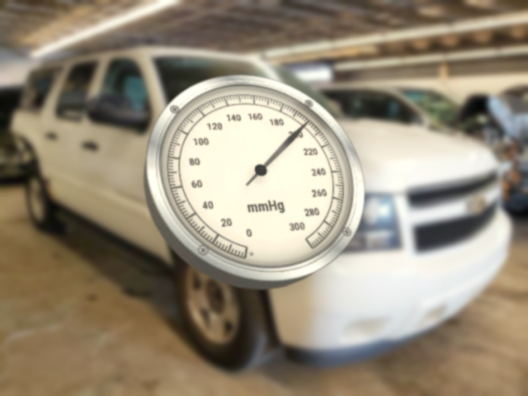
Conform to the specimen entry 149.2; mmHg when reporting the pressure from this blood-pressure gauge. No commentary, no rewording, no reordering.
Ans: 200; mmHg
